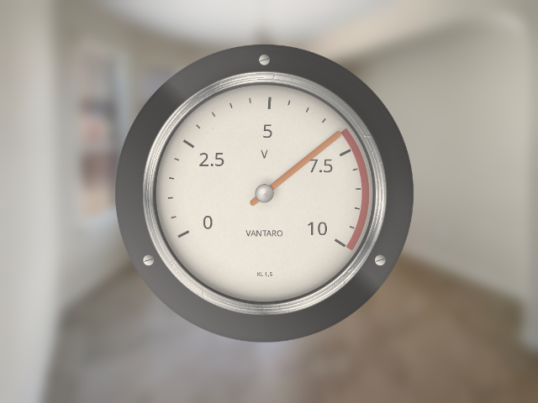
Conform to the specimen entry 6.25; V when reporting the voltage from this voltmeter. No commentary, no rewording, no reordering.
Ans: 7; V
